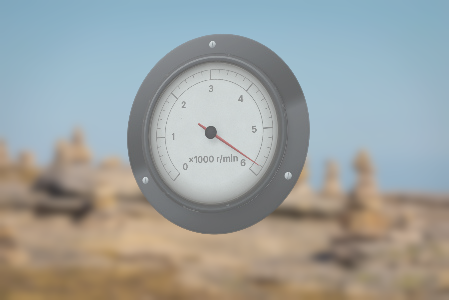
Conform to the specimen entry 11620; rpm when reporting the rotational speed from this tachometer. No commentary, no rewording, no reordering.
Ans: 5800; rpm
